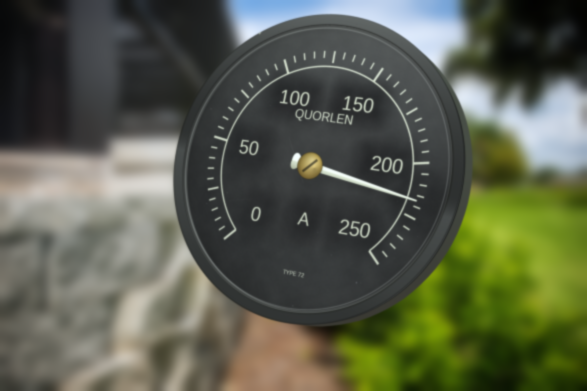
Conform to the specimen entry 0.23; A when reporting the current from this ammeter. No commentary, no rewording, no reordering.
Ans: 217.5; A
